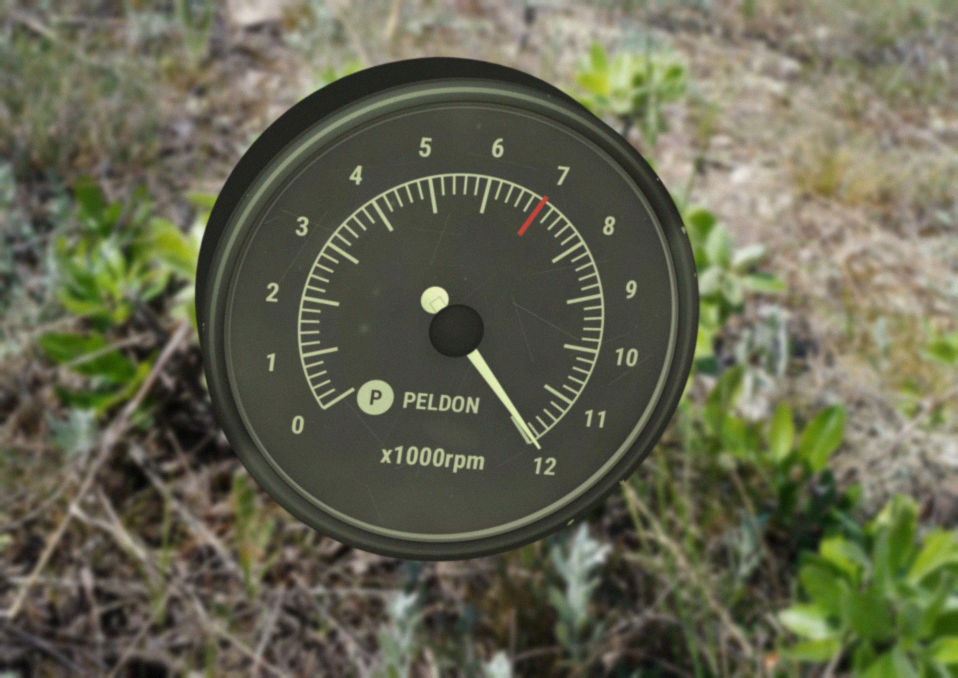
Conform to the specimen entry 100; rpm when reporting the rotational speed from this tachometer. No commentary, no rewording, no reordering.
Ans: 11900; rpm
